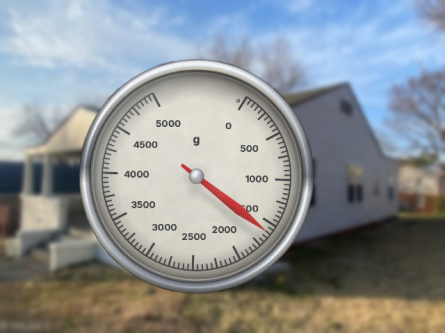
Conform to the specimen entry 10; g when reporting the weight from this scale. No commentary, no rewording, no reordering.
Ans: 1600; g
